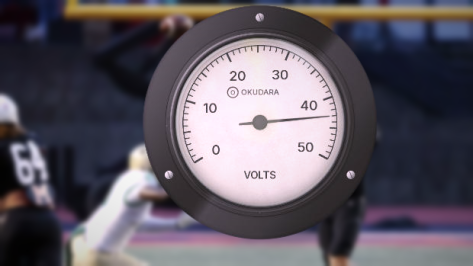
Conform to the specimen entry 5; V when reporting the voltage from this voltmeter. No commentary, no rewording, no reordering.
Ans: 43; V
